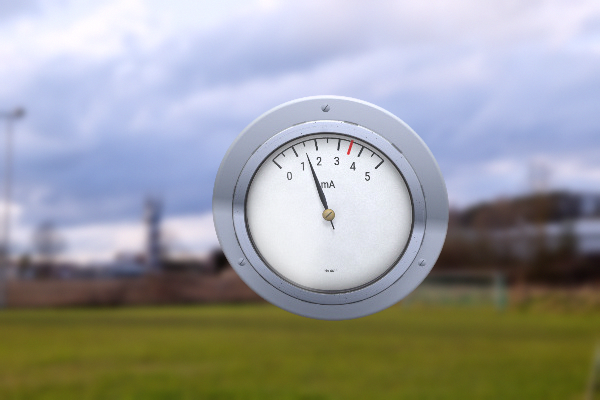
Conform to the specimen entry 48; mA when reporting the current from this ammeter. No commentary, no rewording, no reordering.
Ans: 1.5; mA
